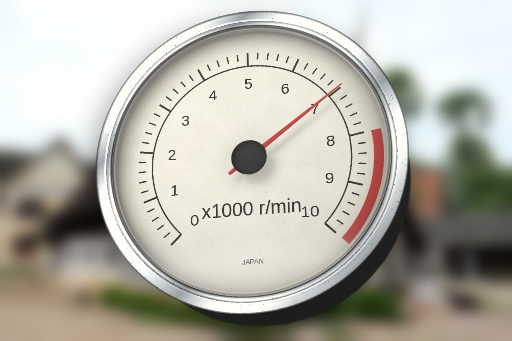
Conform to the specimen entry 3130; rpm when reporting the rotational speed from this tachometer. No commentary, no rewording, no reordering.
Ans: 7000; rpm
